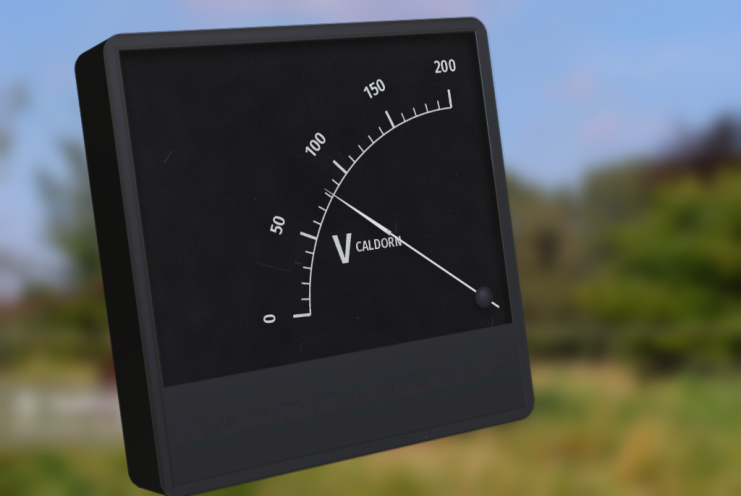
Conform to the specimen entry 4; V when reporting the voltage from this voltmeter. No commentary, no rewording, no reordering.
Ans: 80; V
